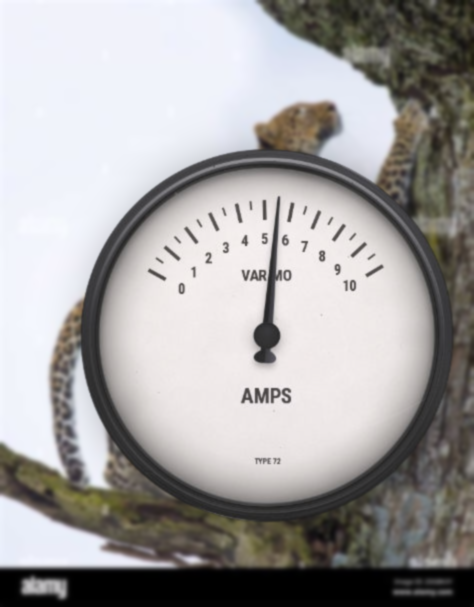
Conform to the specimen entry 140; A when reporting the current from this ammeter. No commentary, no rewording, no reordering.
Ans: 5.5; A
